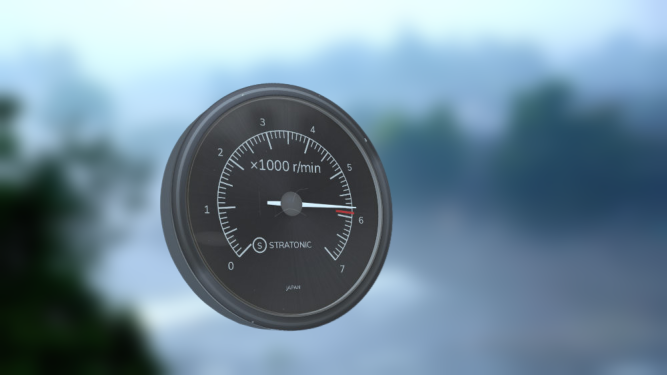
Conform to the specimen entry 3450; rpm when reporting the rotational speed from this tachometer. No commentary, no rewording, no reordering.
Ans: 5800; rpm
